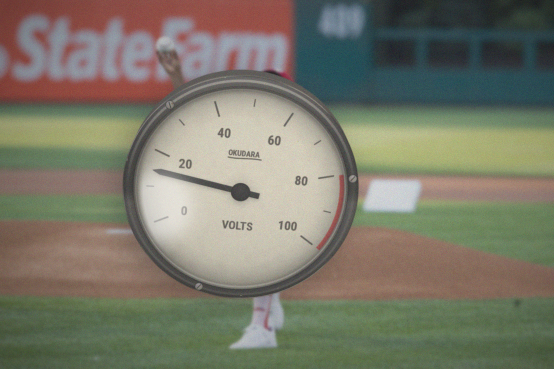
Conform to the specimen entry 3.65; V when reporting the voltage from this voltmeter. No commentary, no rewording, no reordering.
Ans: 15; V
